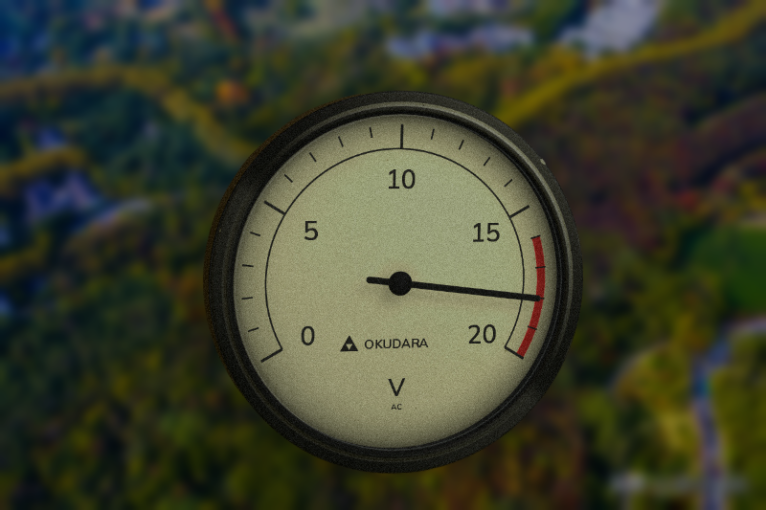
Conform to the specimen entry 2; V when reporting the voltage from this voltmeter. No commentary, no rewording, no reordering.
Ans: 18; V
